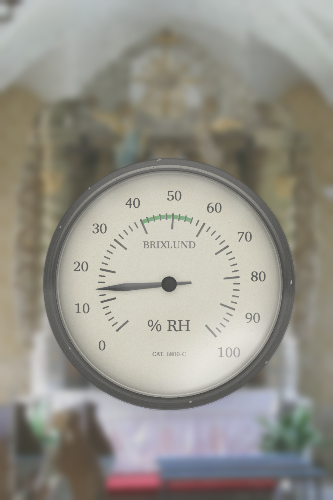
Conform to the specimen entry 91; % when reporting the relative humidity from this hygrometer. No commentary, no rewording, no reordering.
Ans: 14; %
